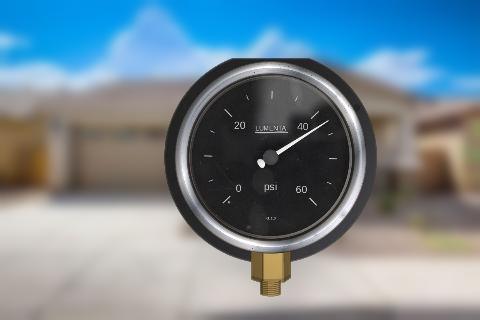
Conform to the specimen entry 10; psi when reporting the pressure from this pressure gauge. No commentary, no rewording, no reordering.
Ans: 42.5; psi
